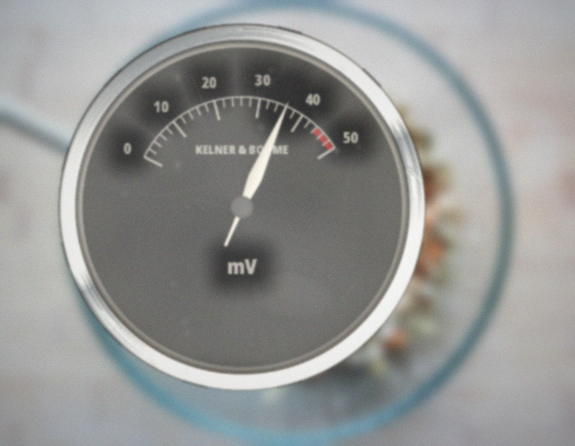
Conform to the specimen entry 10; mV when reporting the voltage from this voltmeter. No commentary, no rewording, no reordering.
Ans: 36; mV
